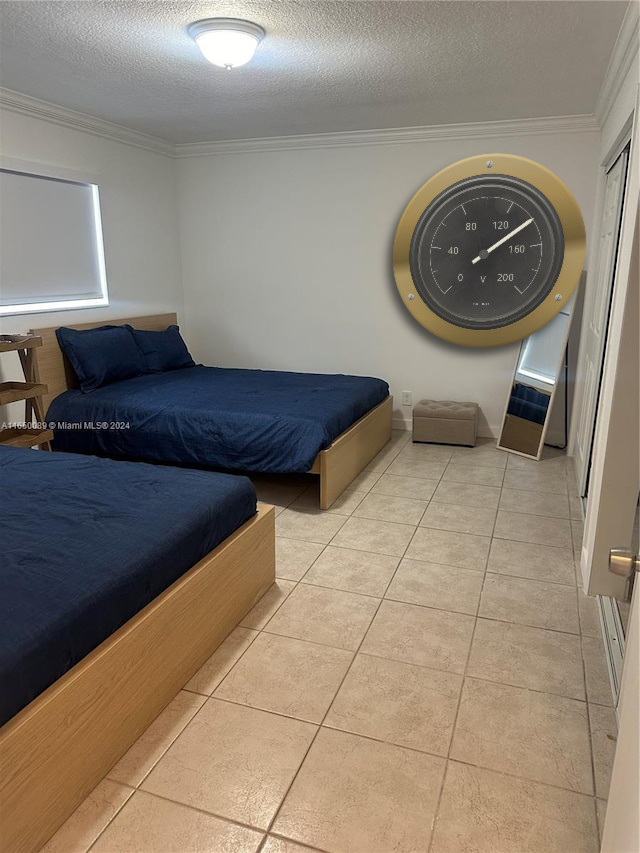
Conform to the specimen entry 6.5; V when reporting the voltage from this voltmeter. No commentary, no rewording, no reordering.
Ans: 140; V
